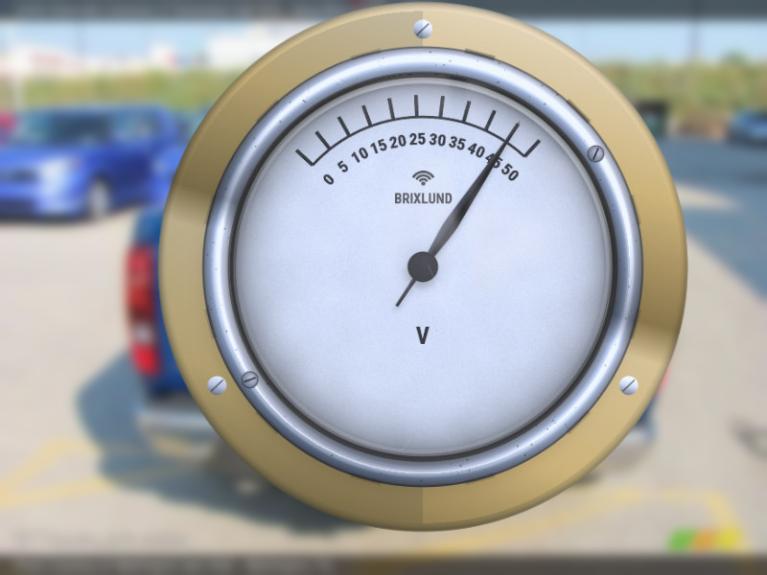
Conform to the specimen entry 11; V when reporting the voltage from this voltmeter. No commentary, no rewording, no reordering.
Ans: 45; V
